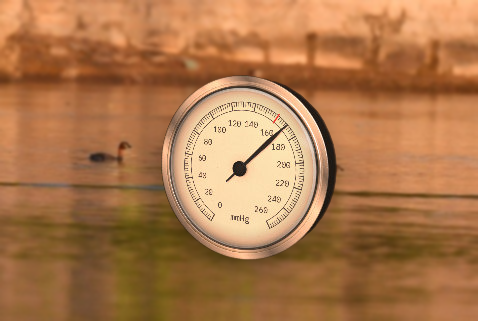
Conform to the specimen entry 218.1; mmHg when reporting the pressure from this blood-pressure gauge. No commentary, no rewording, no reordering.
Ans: 170; mmHg
